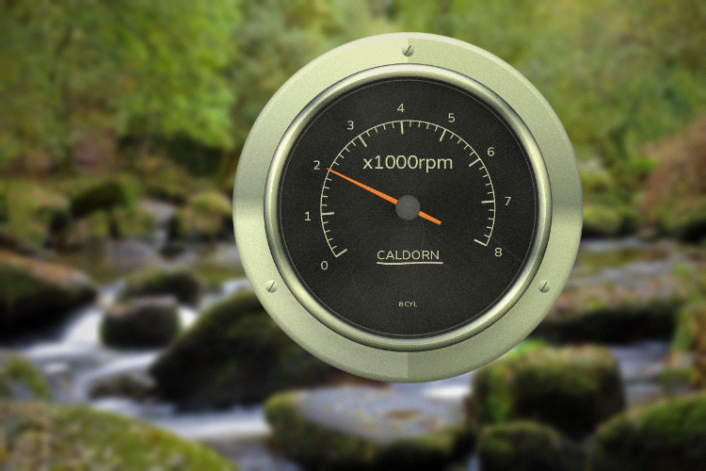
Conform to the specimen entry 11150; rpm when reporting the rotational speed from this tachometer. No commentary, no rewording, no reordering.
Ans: 2000; rpm
